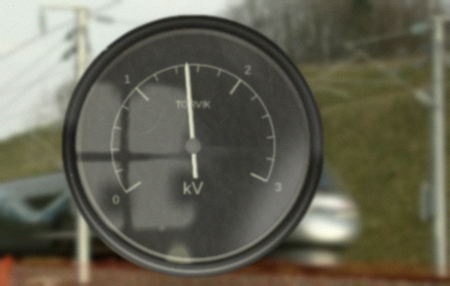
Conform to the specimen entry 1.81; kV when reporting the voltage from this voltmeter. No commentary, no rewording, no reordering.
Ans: 1.5; kV
